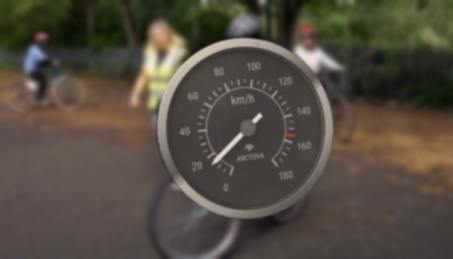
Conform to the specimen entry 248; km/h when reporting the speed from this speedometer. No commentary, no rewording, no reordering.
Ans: 15; km/h
